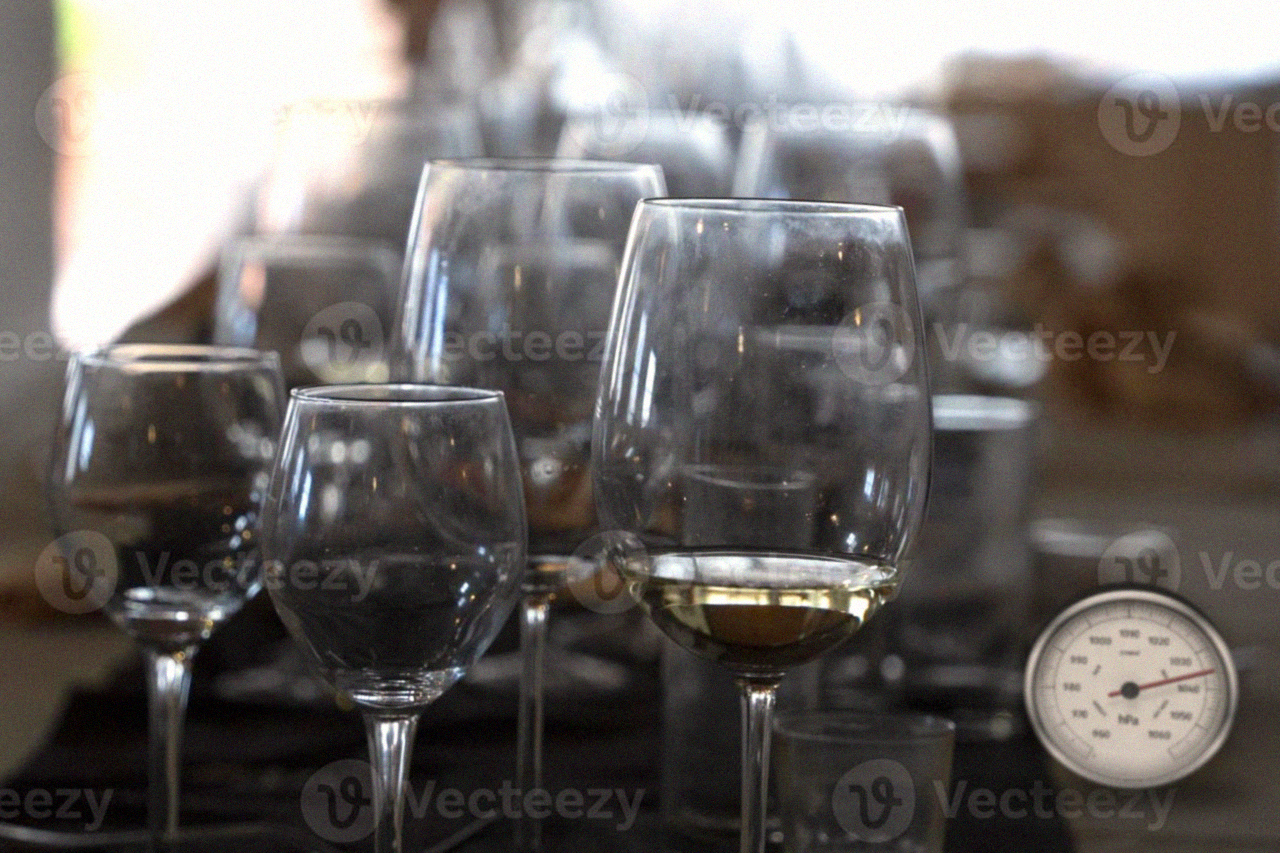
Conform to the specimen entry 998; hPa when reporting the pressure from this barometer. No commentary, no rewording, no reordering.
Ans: 1035; hPa
